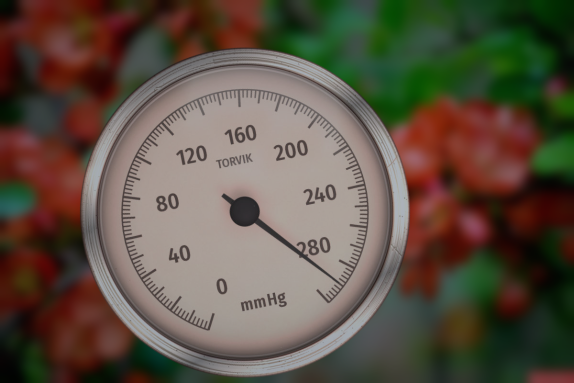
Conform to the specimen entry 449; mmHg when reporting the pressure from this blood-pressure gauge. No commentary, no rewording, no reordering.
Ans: 290; mmHg
